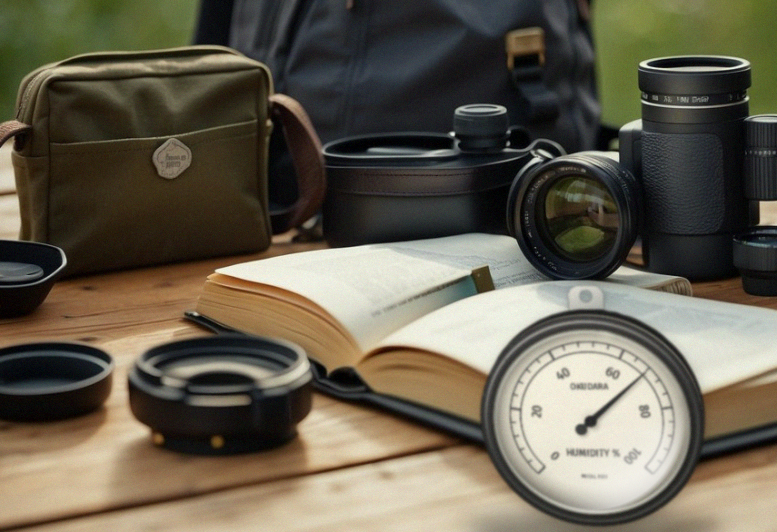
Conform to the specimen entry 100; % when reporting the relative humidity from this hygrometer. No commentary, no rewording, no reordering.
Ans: 68; %
